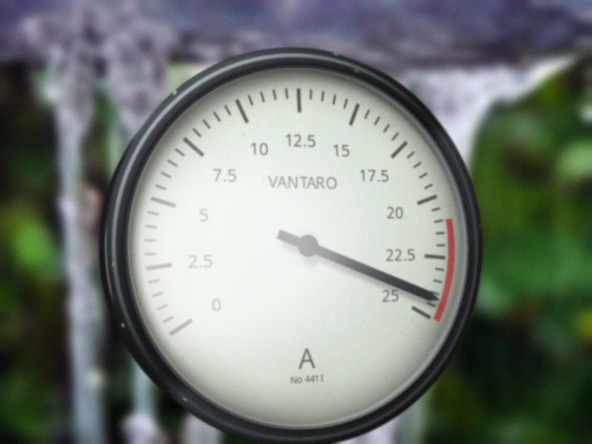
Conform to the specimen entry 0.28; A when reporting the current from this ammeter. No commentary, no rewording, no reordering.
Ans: 24.25; A
